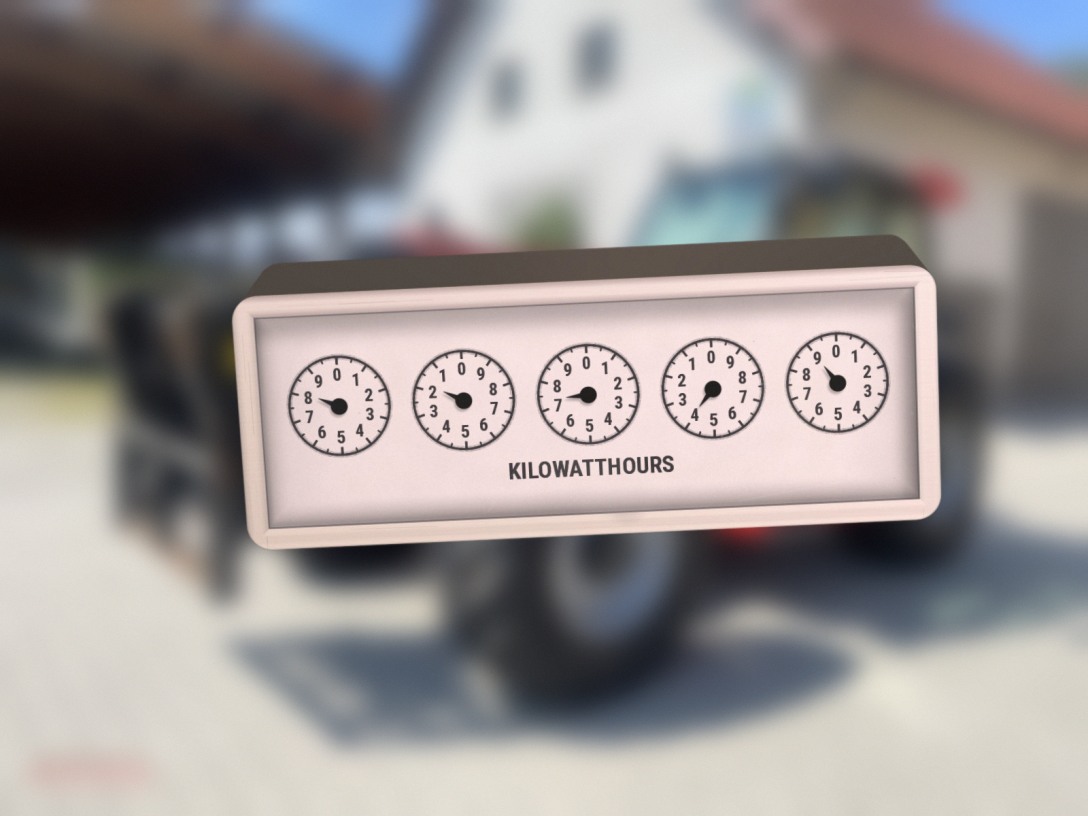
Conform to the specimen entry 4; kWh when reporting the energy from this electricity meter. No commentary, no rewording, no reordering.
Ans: 81739; kWh
